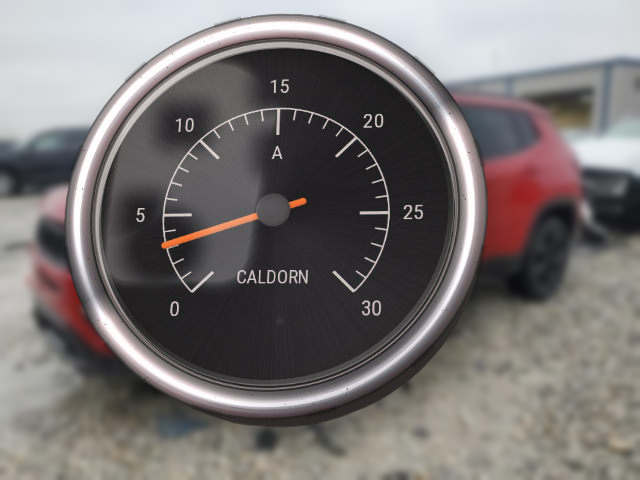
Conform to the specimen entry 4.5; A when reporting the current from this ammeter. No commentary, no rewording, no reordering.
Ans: 3; A
